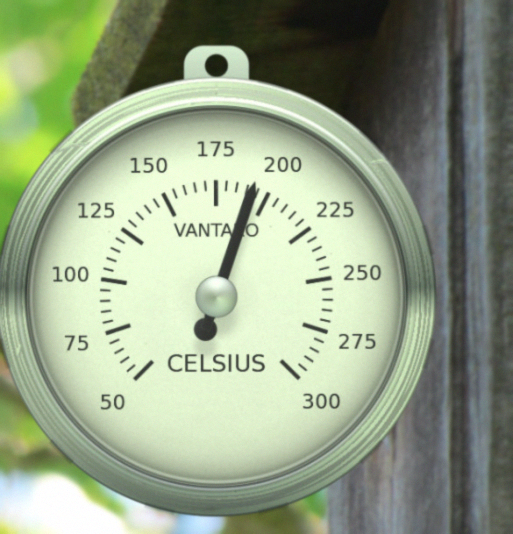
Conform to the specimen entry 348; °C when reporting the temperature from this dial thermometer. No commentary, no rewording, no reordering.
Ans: 192.5; °C
